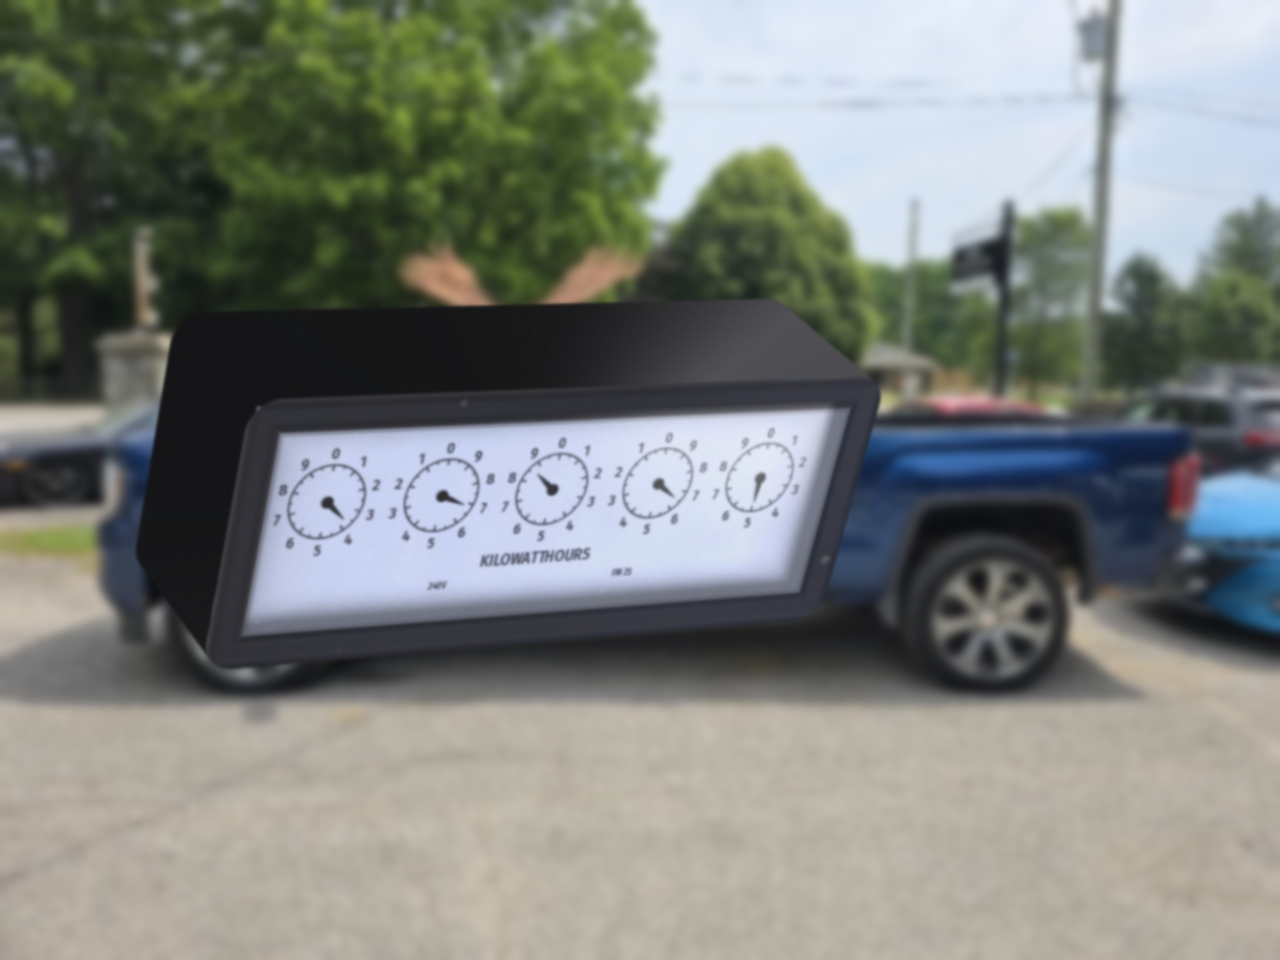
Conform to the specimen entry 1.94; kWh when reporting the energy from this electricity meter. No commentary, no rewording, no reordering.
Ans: 36865; kWh
